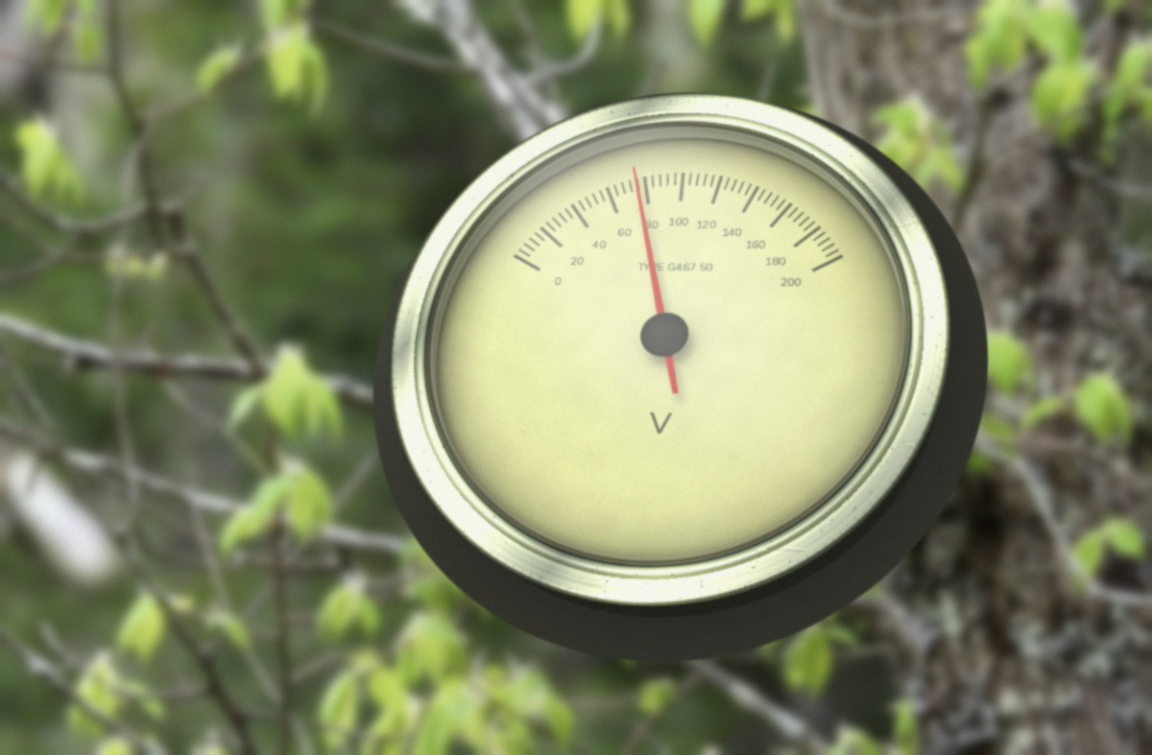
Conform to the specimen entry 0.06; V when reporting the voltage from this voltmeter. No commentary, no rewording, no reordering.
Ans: 76; V
